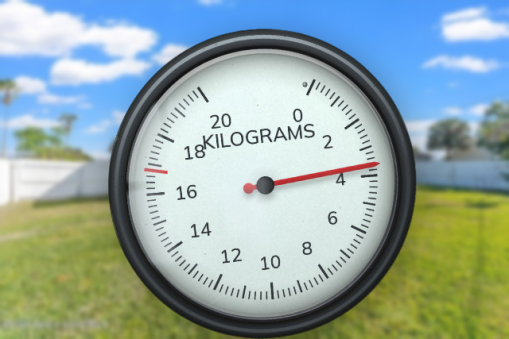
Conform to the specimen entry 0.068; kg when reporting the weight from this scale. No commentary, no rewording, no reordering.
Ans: 3.6; kg
